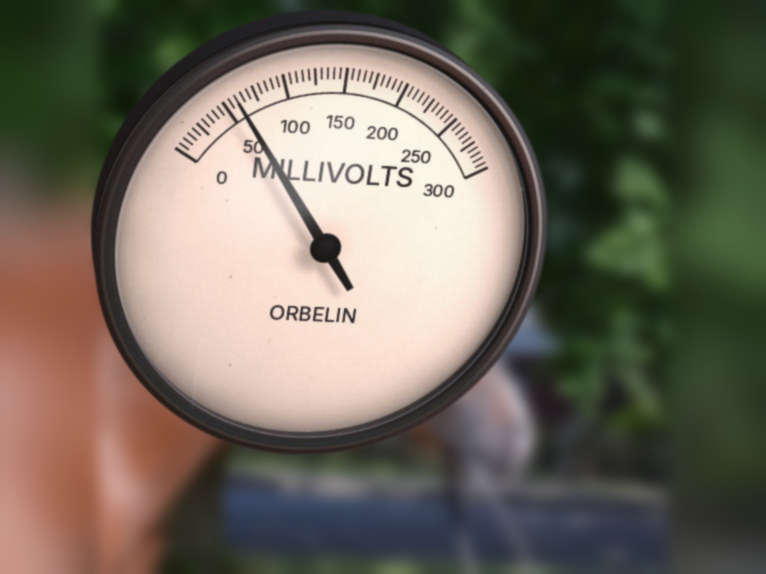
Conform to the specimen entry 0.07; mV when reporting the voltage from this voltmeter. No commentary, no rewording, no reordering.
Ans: 60; mV
